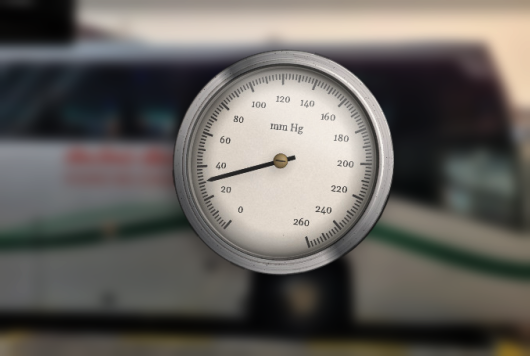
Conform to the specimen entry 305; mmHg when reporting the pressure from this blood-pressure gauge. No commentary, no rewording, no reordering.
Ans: 30; mmHg
